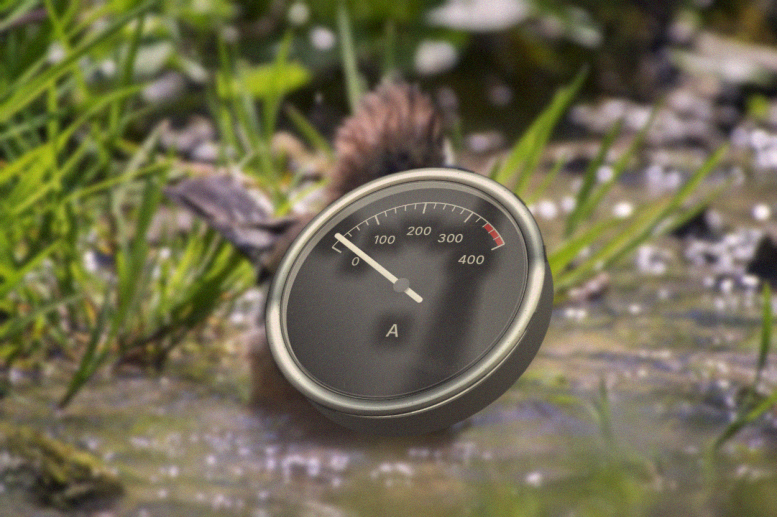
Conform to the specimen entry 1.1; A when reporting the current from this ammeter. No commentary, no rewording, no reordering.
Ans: 20; A
